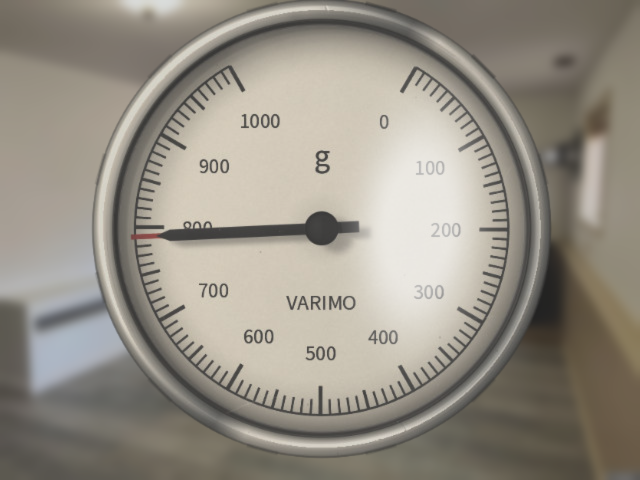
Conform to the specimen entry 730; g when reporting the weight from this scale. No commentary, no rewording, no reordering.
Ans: 790; g
